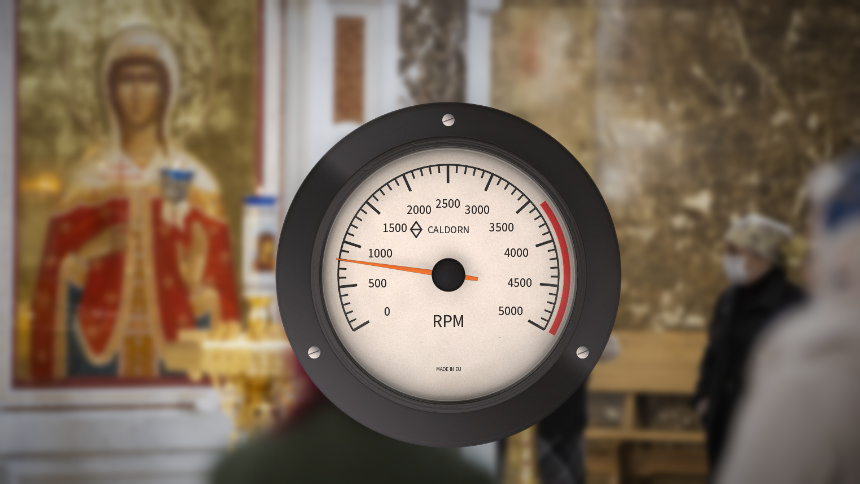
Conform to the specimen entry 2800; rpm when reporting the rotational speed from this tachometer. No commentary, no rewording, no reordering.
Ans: 800; rpm
